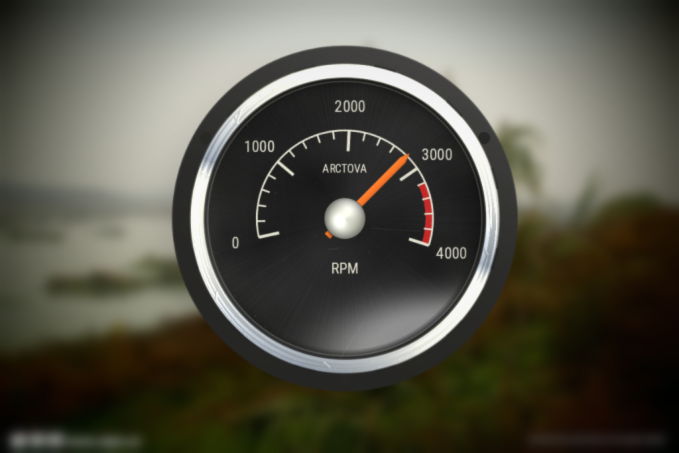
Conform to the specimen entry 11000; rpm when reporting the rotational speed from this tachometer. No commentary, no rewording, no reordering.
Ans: 2800; rpm
